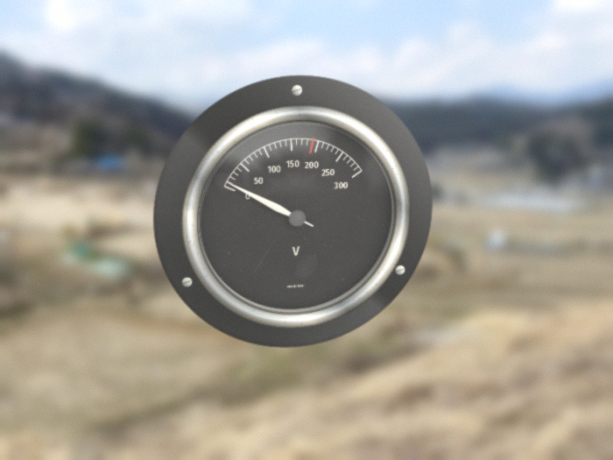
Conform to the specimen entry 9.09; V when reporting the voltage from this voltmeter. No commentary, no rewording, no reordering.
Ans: 10; V
